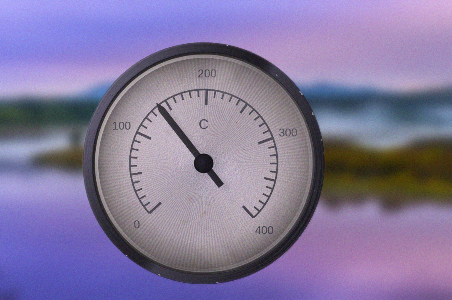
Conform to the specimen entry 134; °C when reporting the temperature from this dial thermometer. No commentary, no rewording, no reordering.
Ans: 140; °C
